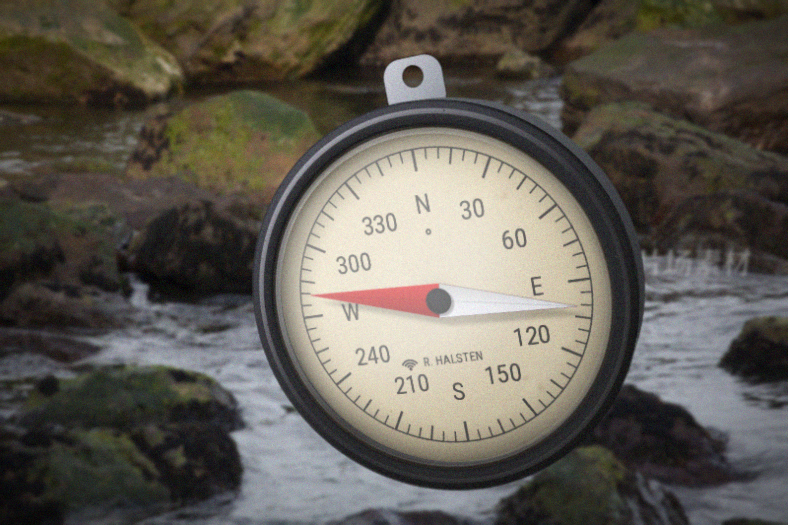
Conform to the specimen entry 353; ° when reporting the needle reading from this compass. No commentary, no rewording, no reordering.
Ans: 280; °
